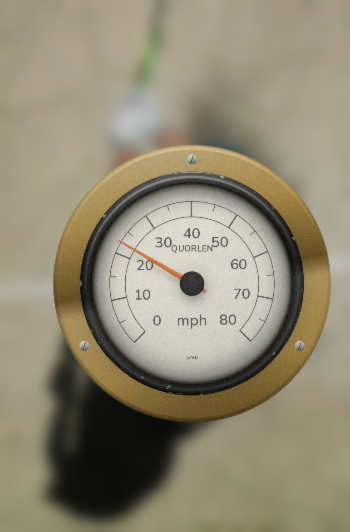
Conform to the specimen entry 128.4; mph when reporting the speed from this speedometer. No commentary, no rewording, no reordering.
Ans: 22.5; mph
